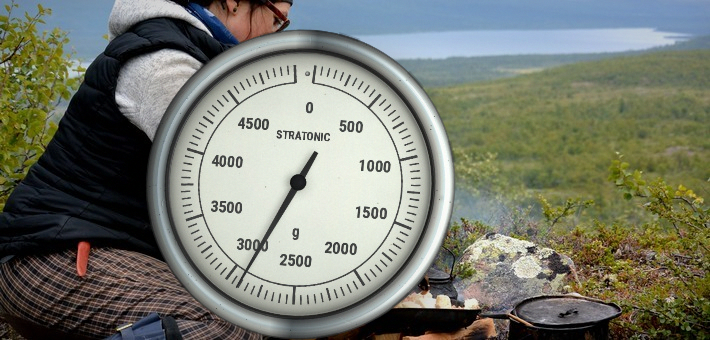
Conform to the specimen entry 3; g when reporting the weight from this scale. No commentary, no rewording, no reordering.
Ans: 2900; g
